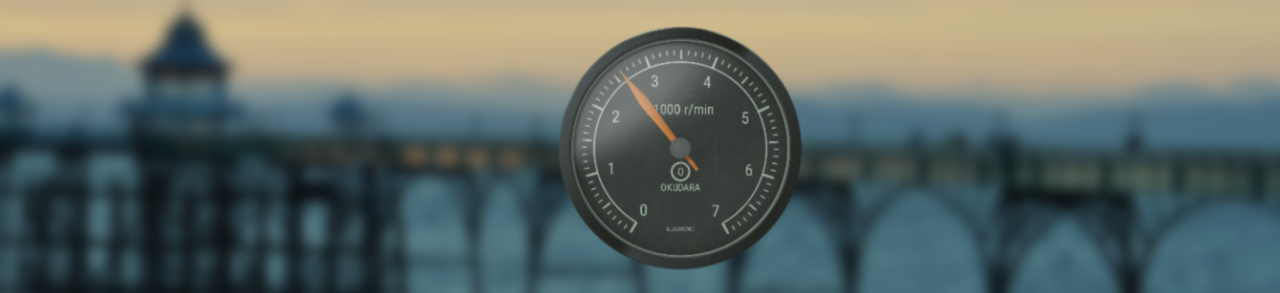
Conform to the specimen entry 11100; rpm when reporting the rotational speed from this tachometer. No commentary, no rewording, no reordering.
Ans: 2600; rpm
